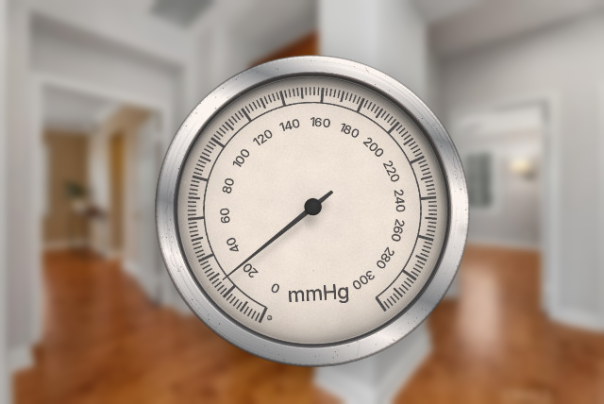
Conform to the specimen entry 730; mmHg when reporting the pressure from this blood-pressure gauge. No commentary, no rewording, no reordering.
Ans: 26; mmHg
